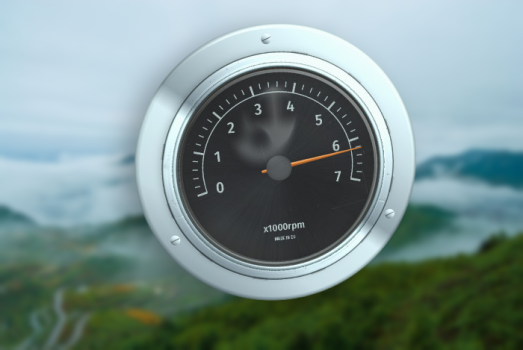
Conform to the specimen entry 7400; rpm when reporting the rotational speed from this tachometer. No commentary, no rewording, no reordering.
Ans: 6200; rpm
